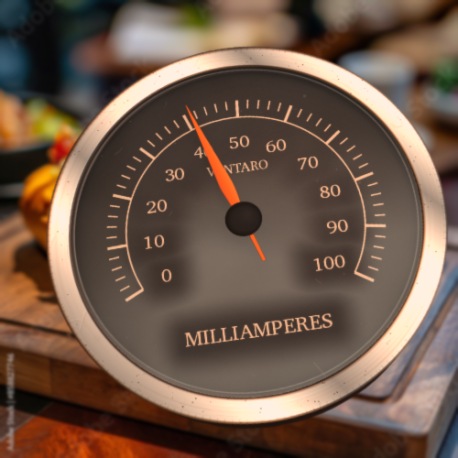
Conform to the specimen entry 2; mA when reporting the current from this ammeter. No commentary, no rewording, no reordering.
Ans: 41; mA
